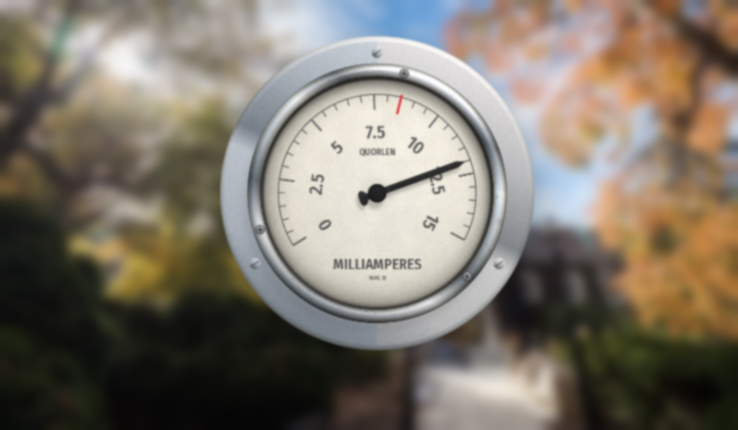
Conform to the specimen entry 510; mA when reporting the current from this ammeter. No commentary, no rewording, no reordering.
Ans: 12; mA
